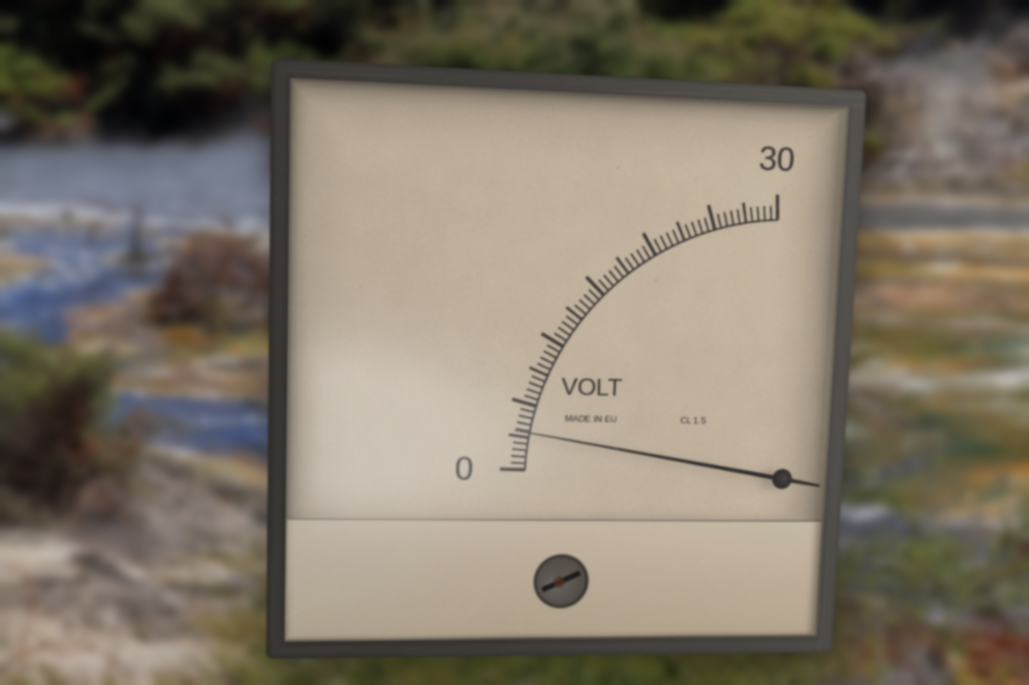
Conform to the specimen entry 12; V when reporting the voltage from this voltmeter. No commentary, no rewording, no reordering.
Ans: 3; V
